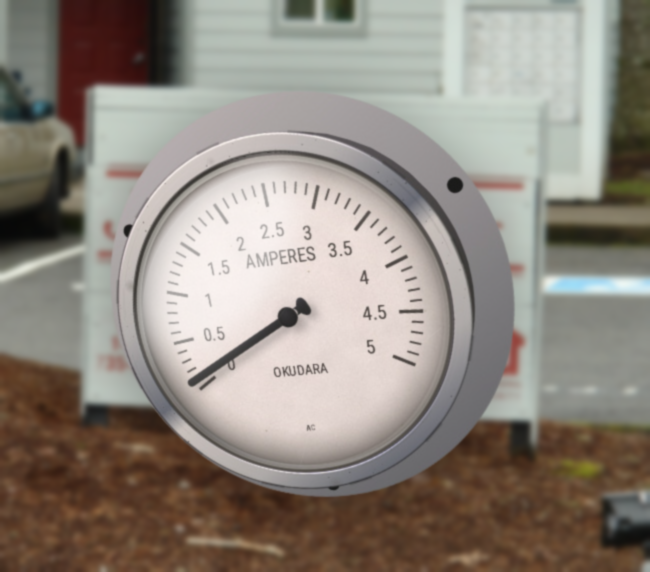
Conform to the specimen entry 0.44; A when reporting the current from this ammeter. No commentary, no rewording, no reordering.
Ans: 0.1; A
